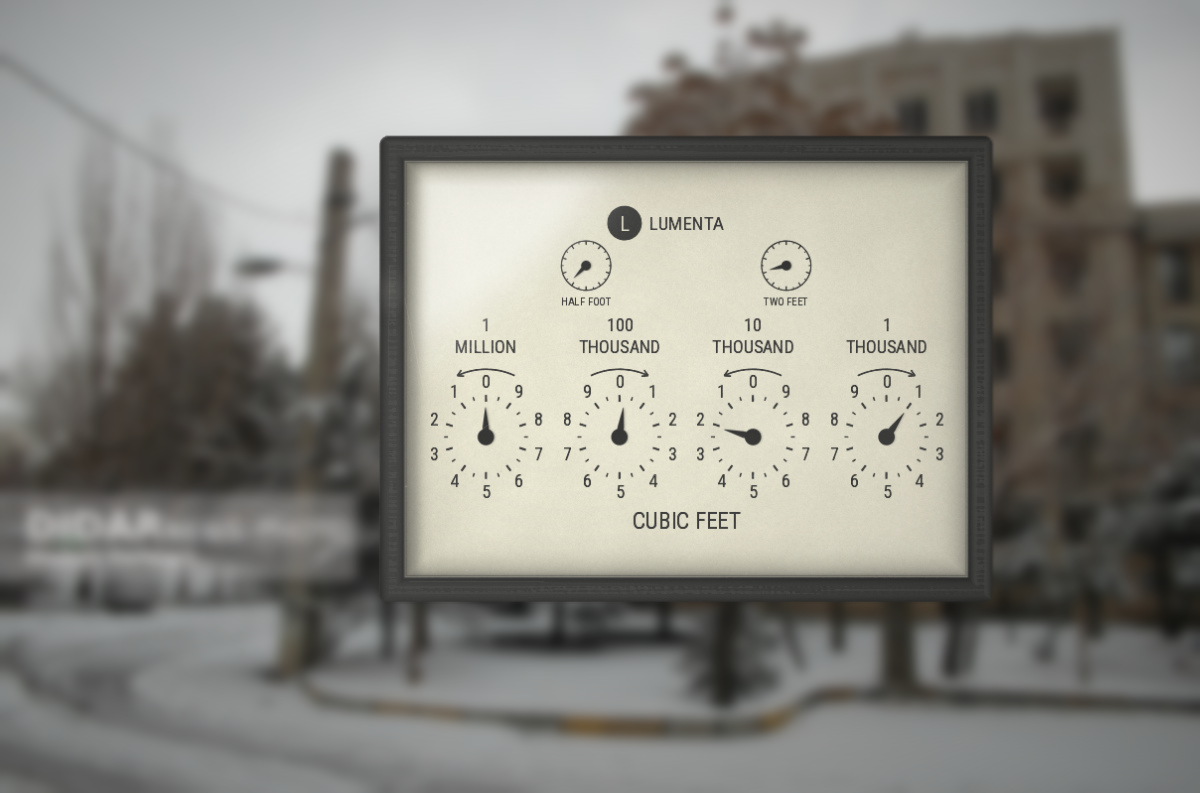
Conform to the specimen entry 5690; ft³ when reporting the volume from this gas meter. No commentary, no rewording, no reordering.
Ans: 2100; ft³
